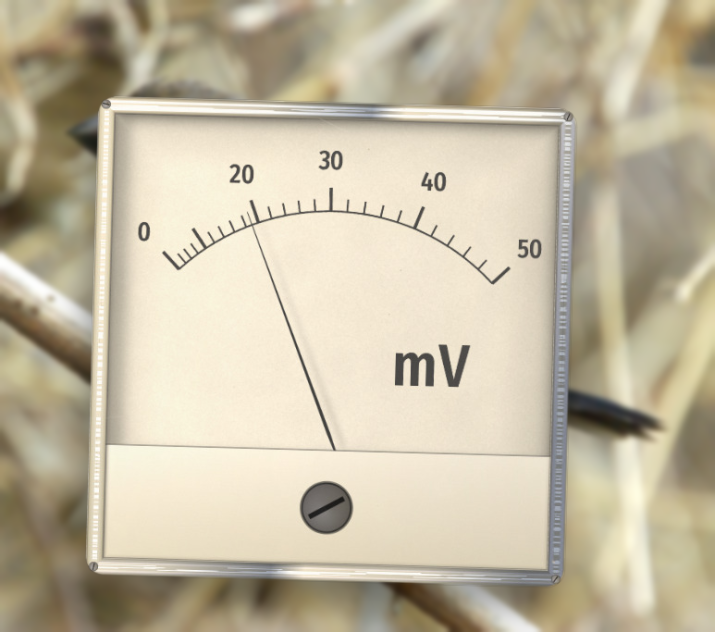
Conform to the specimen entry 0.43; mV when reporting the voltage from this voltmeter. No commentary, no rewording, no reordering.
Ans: 19; mV
